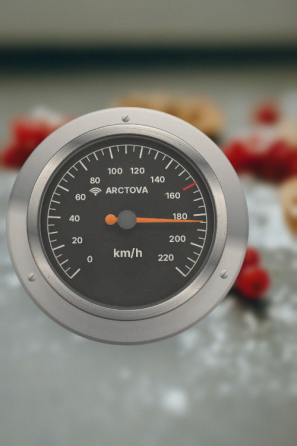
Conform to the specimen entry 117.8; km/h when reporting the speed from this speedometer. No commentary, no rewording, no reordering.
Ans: 185; km/h
